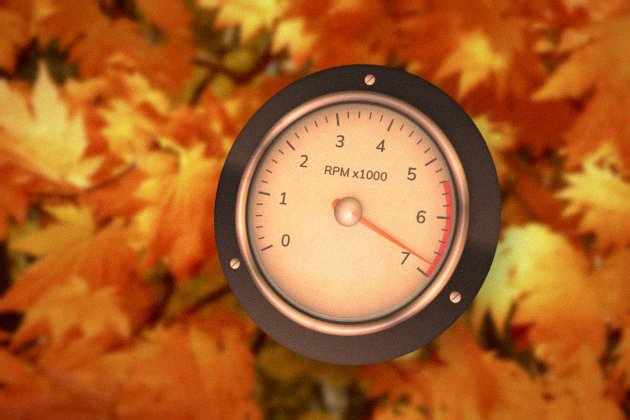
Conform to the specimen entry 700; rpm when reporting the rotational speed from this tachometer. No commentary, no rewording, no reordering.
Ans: 6800; rpm
